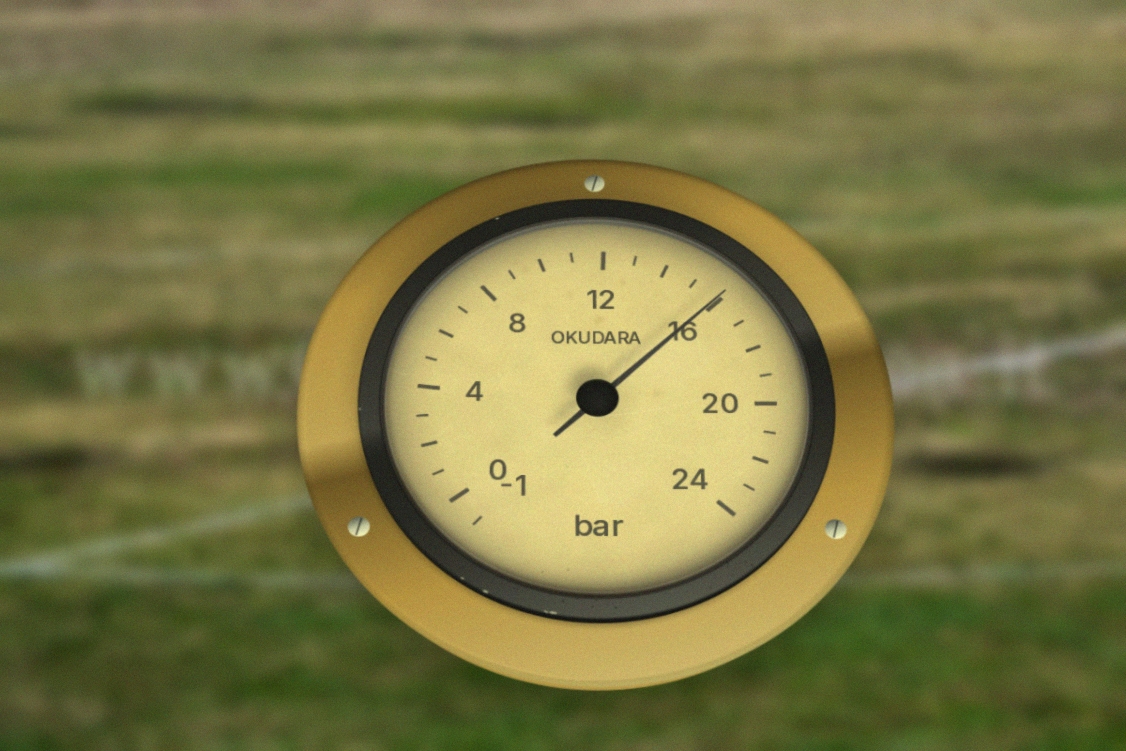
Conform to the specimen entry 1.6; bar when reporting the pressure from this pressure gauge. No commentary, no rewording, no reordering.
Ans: 16; bar
